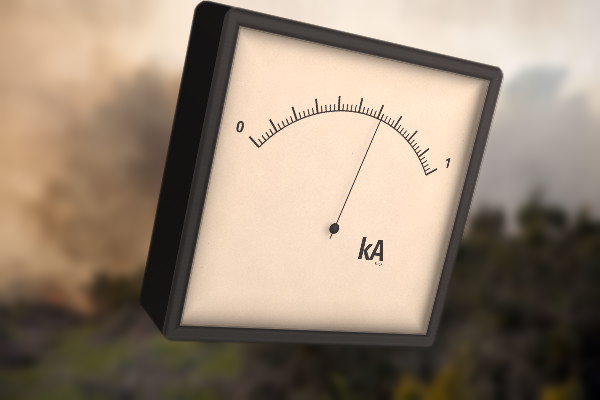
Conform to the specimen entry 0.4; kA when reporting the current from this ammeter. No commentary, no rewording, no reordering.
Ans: 0.6; kA
